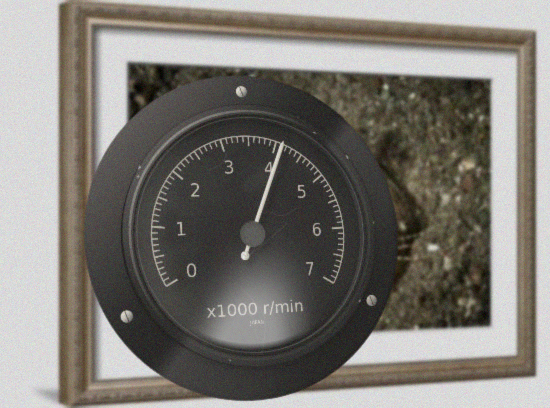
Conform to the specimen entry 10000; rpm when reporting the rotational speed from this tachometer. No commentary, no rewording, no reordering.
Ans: 4100; rpm
